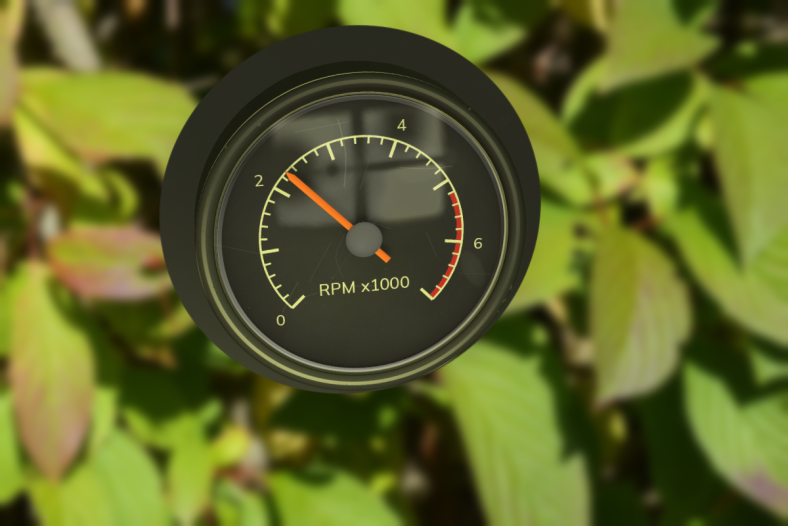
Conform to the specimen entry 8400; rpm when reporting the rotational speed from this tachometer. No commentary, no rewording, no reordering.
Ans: 2300; rpm
